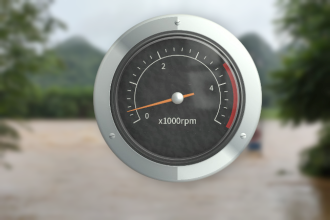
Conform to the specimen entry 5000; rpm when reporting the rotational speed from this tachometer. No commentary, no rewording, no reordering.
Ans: 300; rpm
